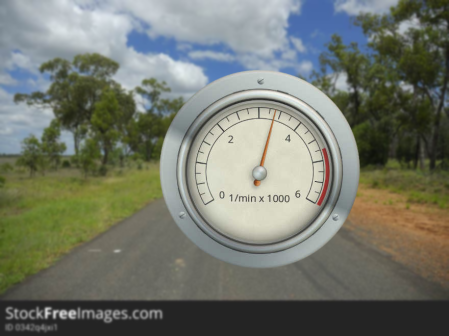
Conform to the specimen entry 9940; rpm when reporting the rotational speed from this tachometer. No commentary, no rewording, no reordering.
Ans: 3375; rpm
